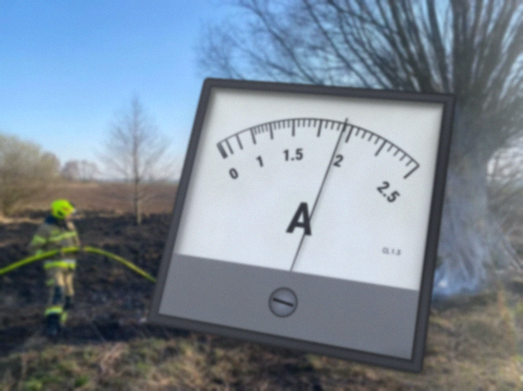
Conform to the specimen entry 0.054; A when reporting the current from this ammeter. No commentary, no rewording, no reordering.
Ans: 1.95; A
